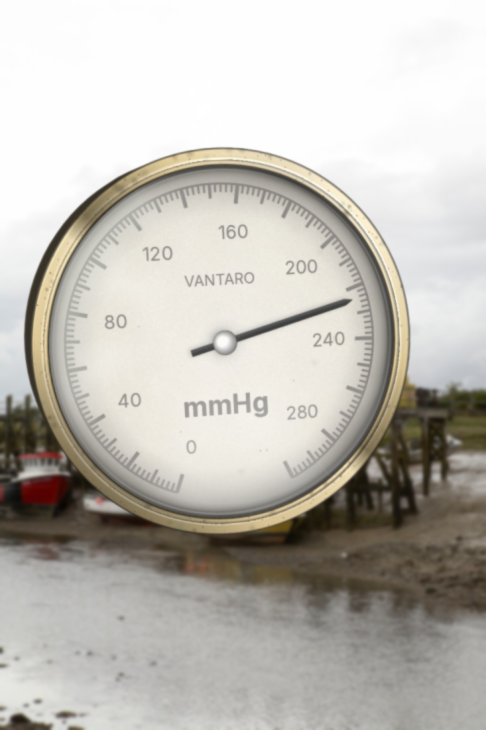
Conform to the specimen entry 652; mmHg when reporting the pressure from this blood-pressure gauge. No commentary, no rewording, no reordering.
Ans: 224; mmHg
